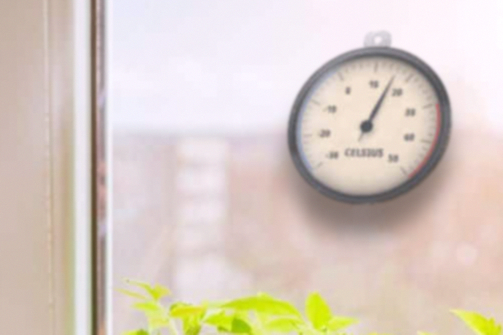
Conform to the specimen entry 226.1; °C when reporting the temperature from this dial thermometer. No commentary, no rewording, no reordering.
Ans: 16; °C
